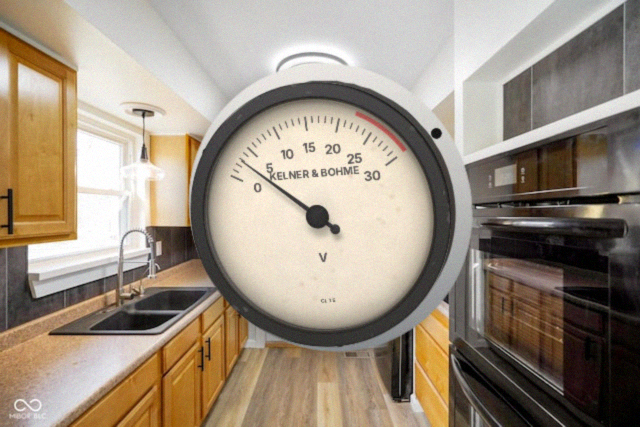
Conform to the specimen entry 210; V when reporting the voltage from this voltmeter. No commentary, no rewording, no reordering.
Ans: 3; V
